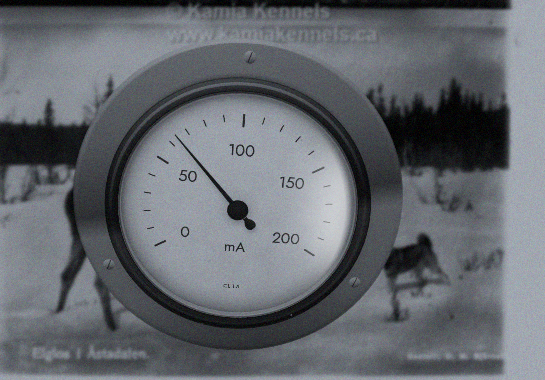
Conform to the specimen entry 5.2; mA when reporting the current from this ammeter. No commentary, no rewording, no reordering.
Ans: 65; mA
